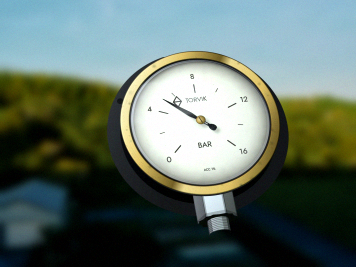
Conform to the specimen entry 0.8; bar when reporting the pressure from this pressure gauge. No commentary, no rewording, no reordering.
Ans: 5; bar
